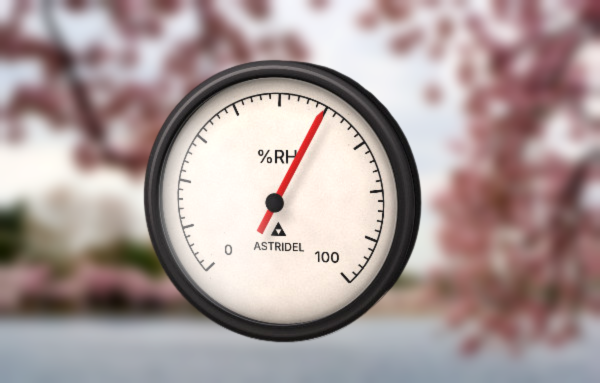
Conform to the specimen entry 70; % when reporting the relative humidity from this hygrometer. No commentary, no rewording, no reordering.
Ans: 60; %
